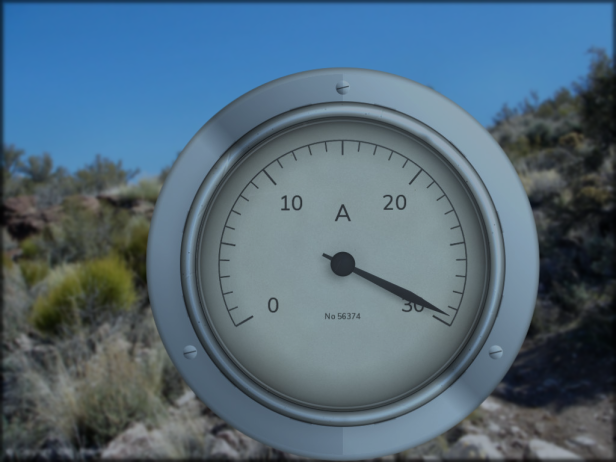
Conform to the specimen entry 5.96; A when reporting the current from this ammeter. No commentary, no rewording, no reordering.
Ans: 29.5; A
